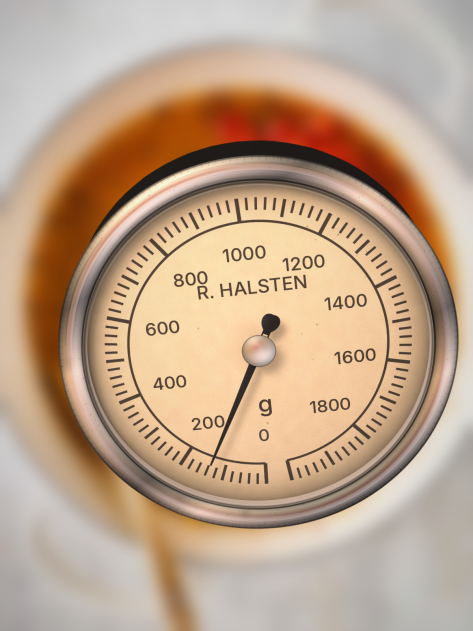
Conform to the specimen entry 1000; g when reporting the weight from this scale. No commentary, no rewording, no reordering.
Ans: 140; g
